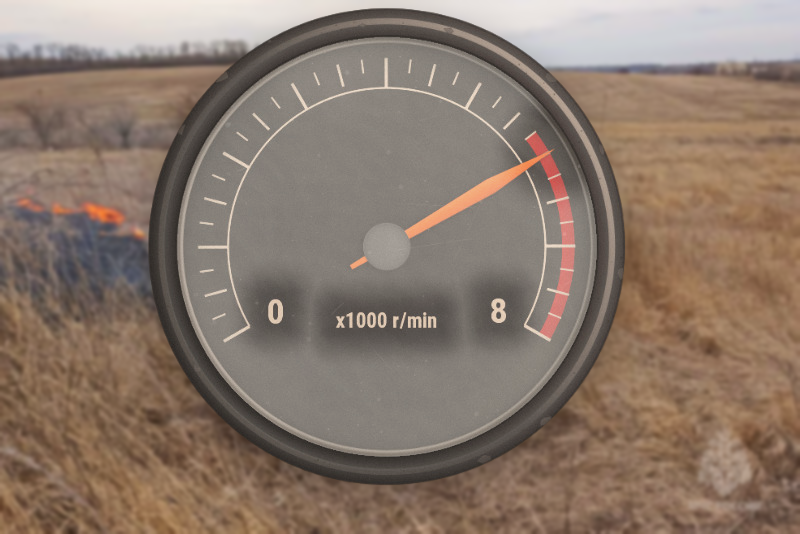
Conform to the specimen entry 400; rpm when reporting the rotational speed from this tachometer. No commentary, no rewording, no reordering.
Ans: 6000; rpm
